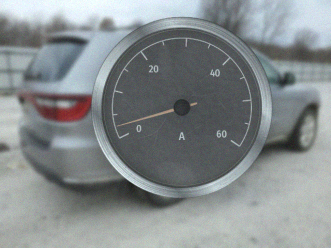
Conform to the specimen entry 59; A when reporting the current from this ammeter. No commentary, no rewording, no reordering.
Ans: 2.5; A
